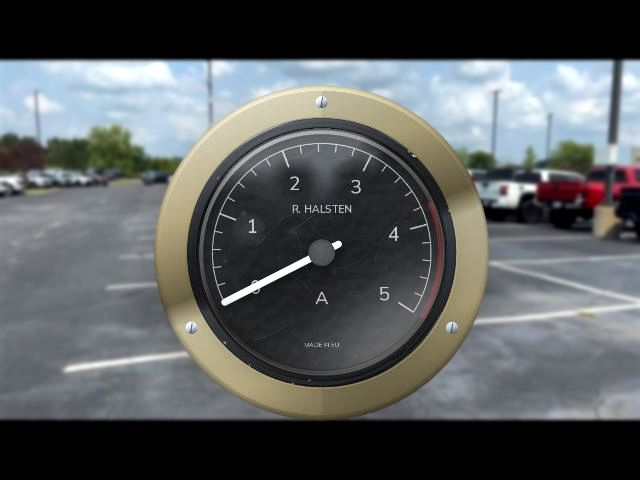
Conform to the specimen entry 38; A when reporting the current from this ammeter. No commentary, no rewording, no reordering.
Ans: 0; A
